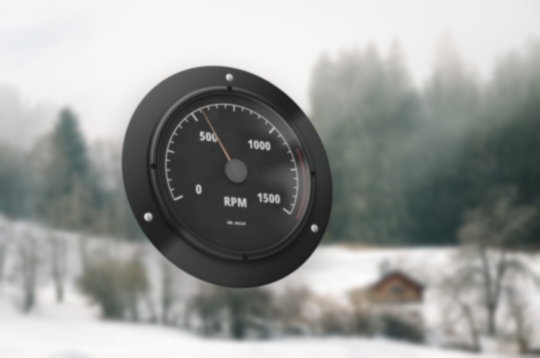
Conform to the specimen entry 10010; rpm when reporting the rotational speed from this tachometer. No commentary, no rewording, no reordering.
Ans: 550; rpm
